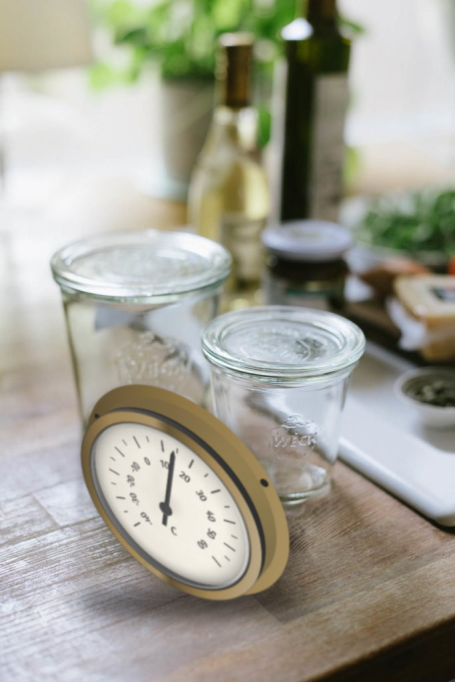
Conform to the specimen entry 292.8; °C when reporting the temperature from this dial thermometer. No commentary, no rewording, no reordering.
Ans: 15; °C
